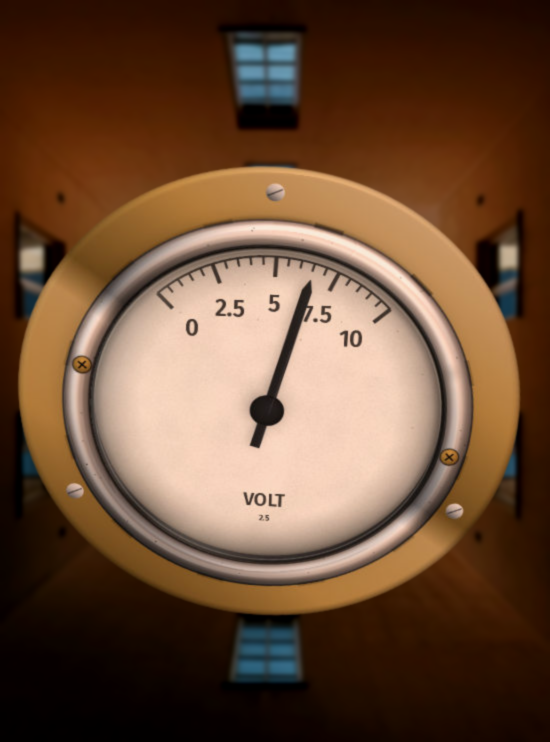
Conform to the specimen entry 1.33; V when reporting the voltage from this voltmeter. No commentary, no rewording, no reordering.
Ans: 6.5; V
